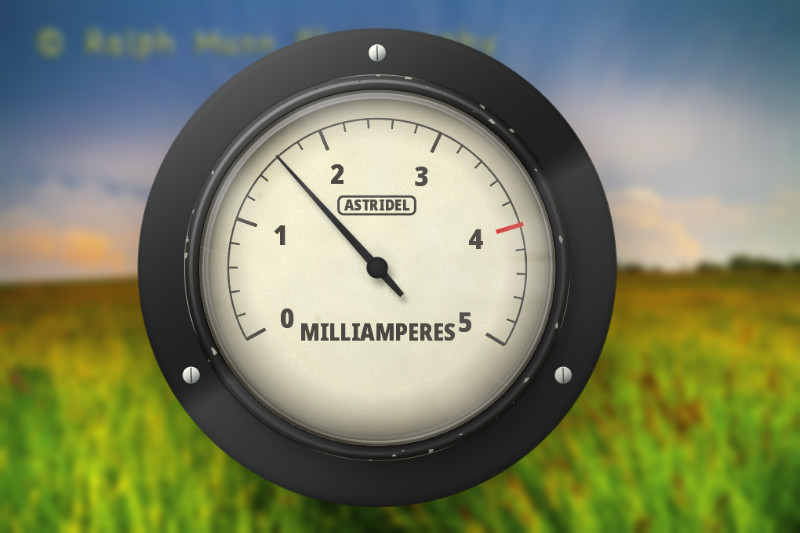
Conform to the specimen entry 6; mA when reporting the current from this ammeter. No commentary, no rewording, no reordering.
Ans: 1.6; mA
